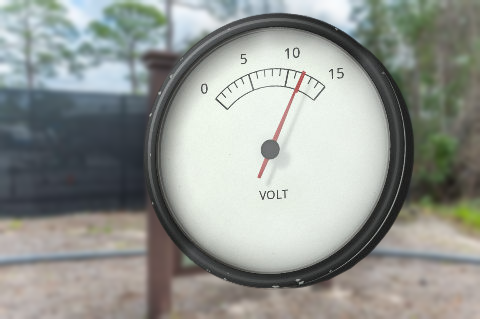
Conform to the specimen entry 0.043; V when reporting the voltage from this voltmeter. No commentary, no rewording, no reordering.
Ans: 12; V
